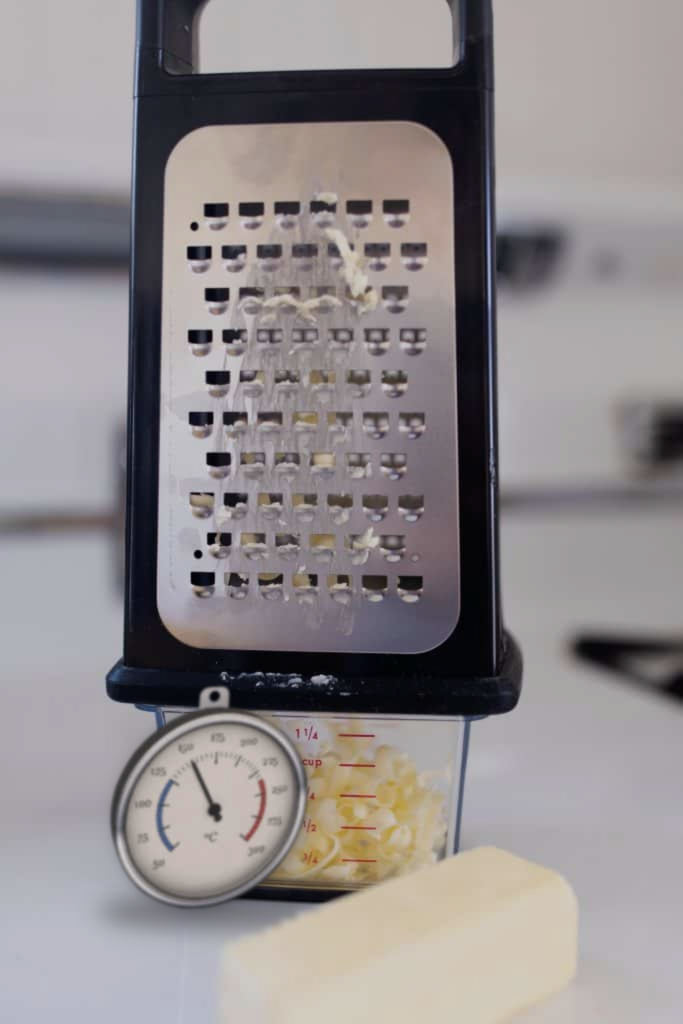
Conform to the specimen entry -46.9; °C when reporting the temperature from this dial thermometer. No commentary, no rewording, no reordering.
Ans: 150; °C
